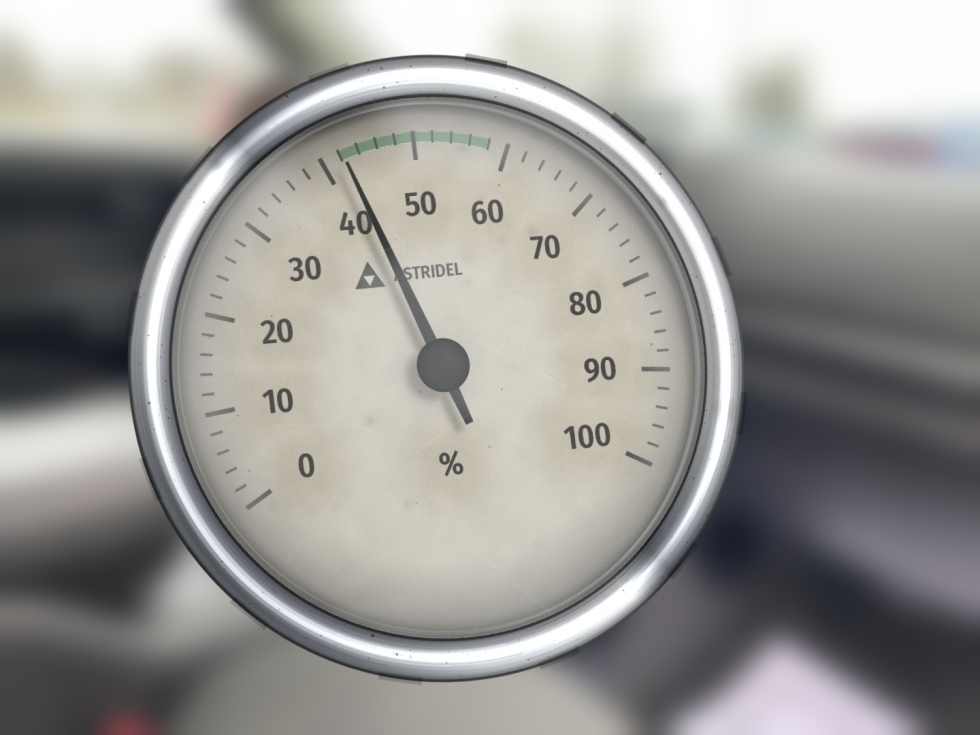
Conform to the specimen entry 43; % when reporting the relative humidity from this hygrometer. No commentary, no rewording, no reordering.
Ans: 42; %
